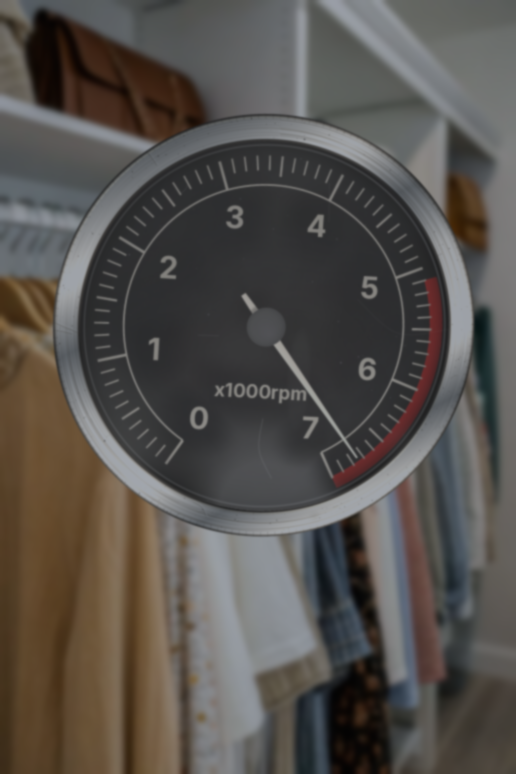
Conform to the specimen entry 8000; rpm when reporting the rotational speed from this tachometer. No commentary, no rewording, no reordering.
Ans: 6750; rpm
